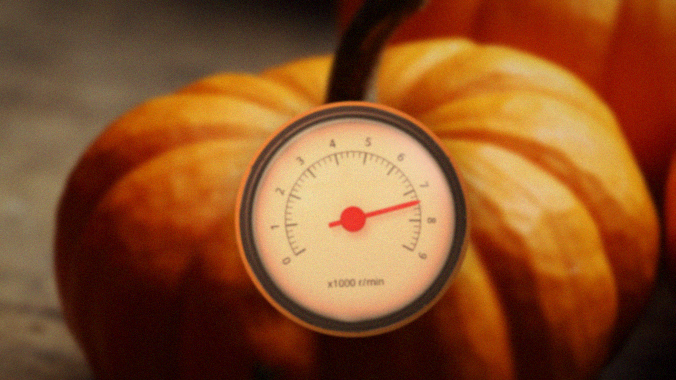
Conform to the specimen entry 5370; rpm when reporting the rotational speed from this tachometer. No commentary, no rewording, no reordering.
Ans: 7400; rpm
